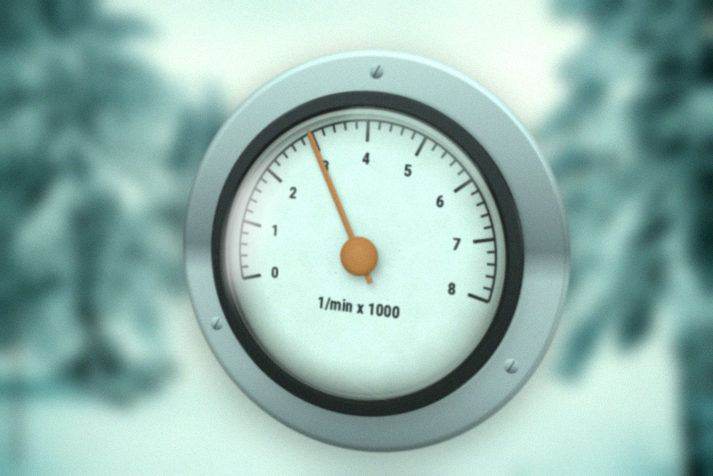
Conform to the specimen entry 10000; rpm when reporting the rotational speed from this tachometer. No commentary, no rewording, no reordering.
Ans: 3000; rpm
